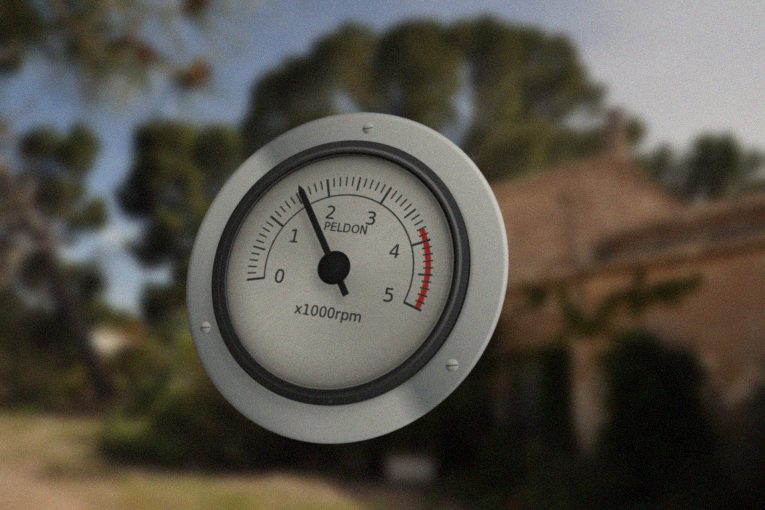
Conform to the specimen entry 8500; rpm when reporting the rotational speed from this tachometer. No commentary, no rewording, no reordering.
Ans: 1600; rpm
